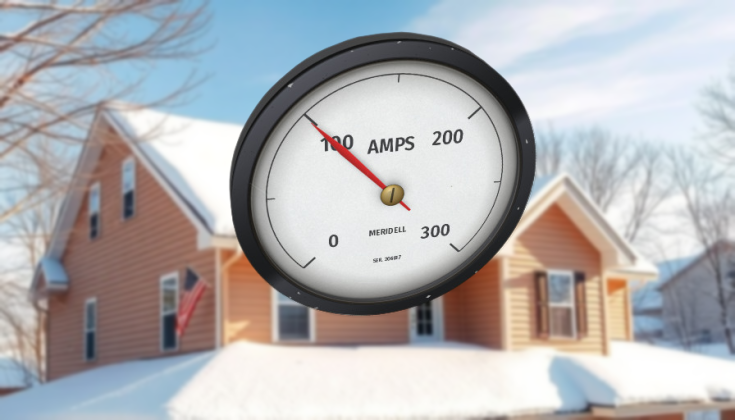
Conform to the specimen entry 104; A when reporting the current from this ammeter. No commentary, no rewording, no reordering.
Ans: 100; A
